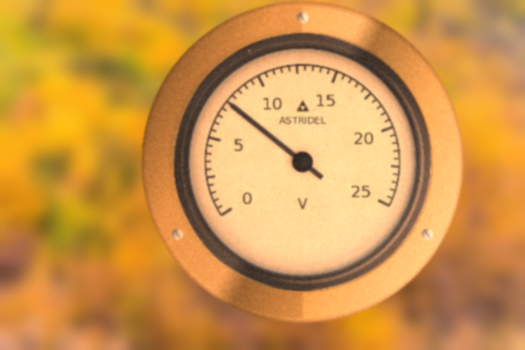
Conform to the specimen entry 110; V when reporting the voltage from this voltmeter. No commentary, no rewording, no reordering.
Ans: 7.5; V
